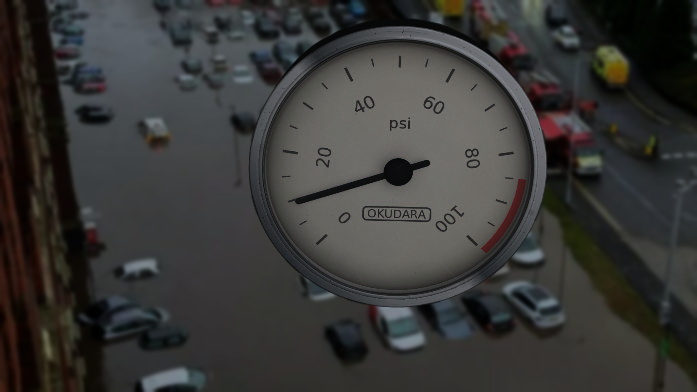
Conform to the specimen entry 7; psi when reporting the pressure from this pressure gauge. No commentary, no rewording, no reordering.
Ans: 10; psi
